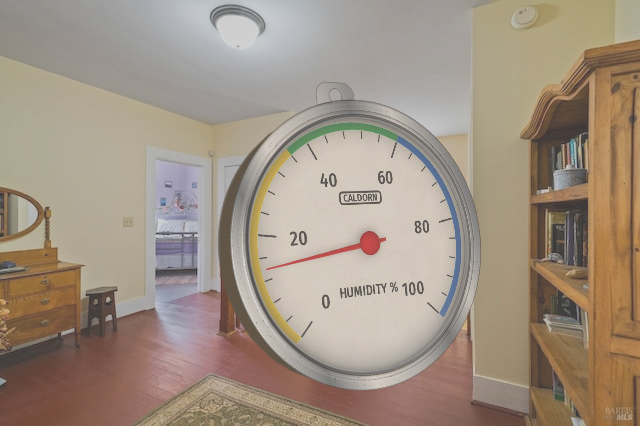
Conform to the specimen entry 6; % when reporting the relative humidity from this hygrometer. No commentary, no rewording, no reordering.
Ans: 14; %
